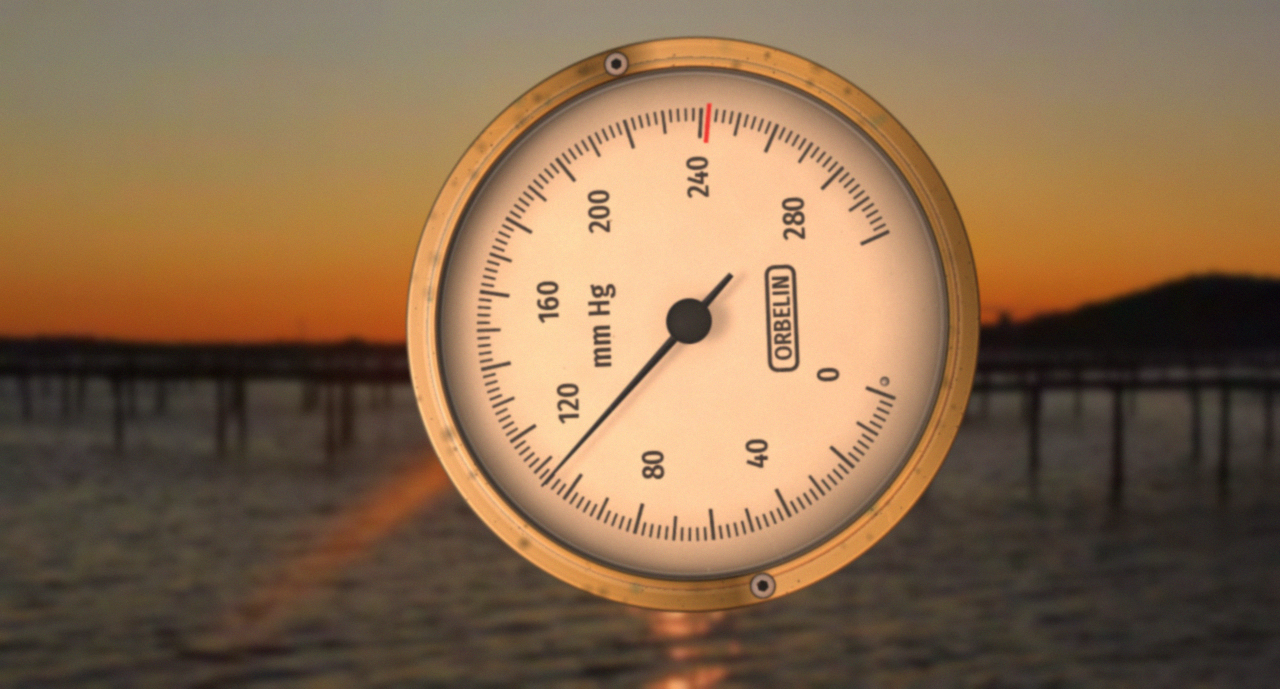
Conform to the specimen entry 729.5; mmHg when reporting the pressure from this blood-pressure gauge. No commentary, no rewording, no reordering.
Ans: 106; mmHg
